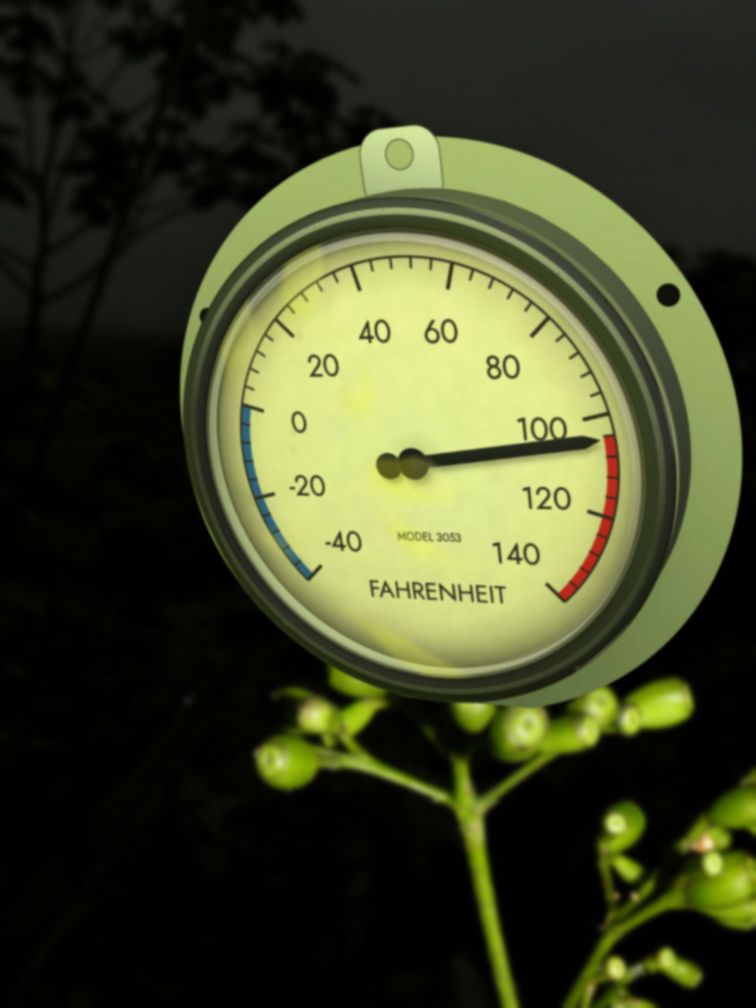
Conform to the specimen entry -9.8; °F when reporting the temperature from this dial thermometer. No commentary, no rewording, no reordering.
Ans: 104; °F
